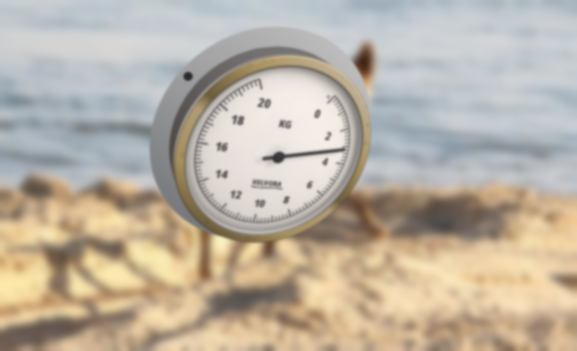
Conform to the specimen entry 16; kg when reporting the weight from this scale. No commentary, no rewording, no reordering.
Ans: 3; kg
